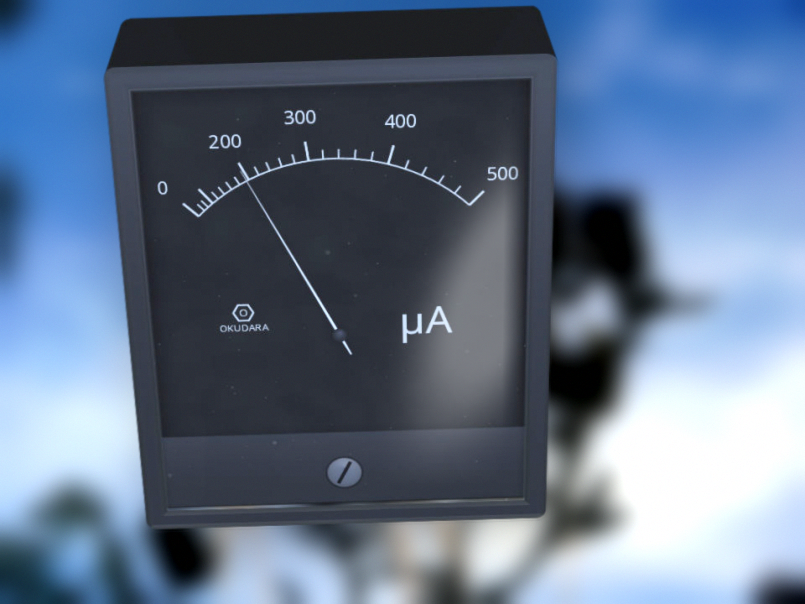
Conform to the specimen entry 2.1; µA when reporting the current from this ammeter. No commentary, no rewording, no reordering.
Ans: 200; µA
